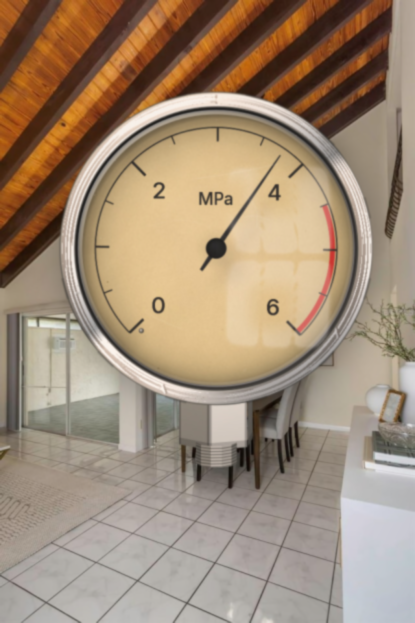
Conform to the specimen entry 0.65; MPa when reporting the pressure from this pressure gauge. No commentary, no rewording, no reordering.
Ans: 3.75; MPa
